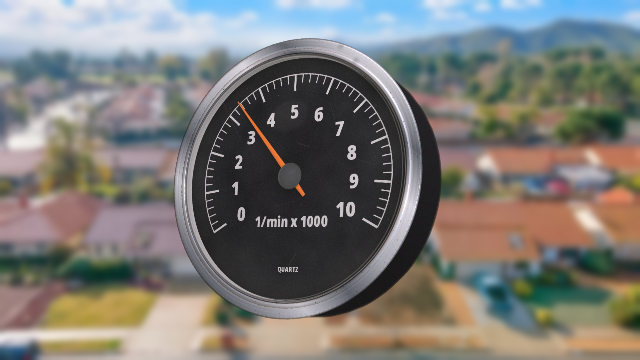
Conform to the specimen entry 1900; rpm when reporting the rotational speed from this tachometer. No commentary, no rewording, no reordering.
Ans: 3400; rpm
